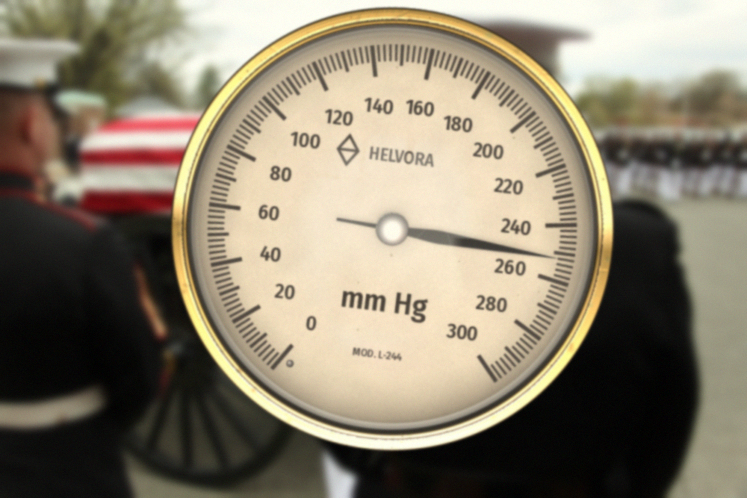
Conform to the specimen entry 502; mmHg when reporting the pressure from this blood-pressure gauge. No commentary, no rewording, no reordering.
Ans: 252; mmHg
